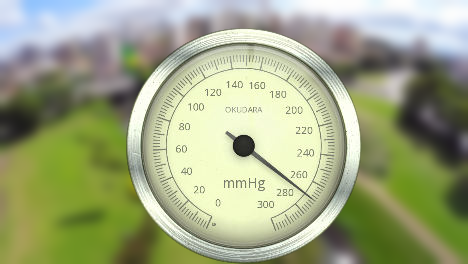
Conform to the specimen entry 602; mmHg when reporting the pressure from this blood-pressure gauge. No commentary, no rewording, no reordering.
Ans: 270; mmHg
